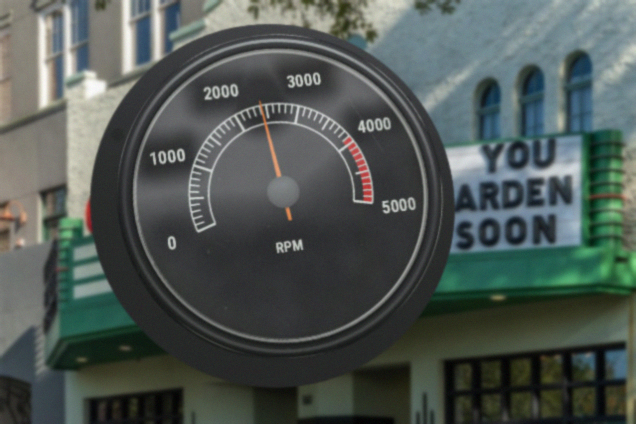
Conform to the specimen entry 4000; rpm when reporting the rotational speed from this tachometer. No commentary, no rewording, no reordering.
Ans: 2400; rpm
